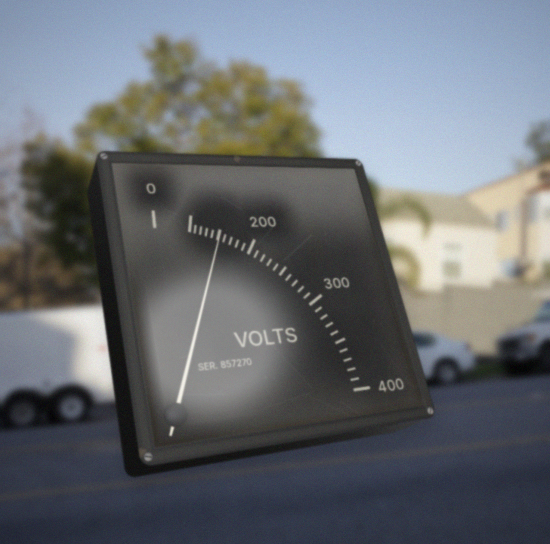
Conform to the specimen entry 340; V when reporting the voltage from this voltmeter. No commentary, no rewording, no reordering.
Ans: 150; V
